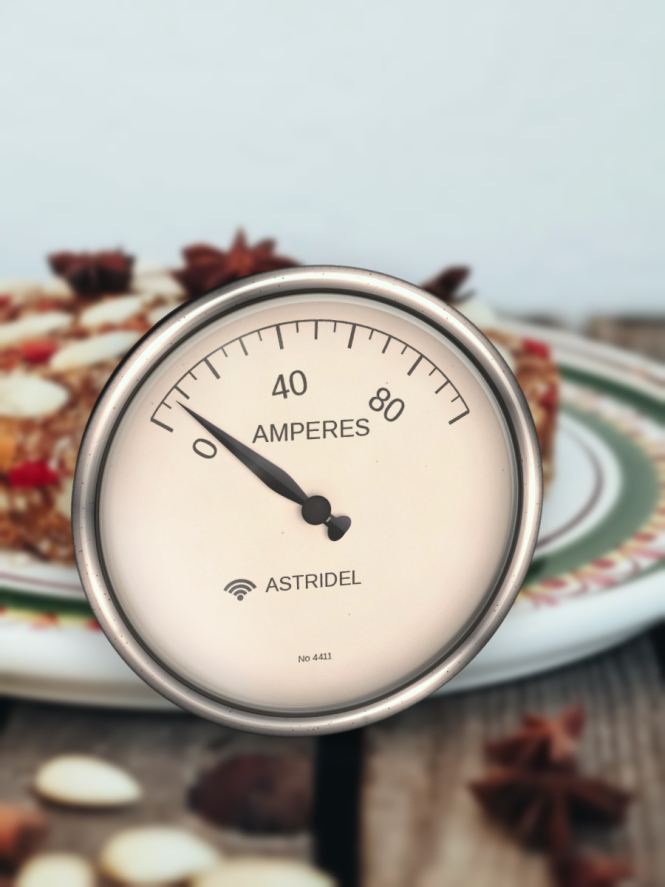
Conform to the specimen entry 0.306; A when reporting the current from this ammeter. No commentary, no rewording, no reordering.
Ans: 7.5; A
